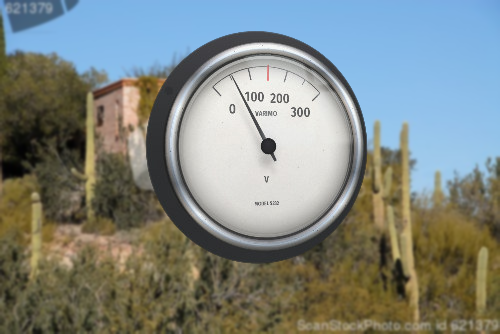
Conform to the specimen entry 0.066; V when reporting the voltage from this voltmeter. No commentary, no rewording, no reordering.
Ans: 50; V
